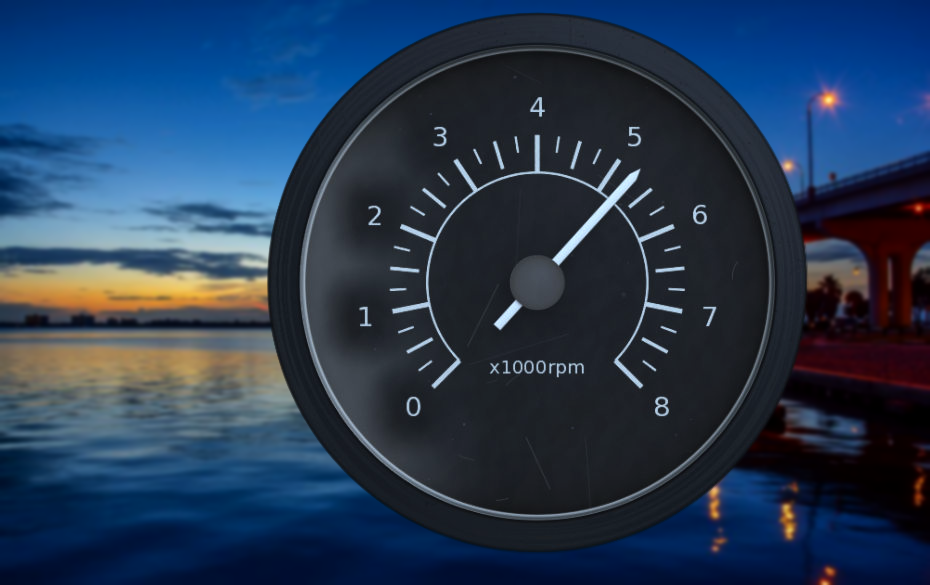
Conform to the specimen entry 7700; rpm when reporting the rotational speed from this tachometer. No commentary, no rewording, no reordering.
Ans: 5250; rpm
